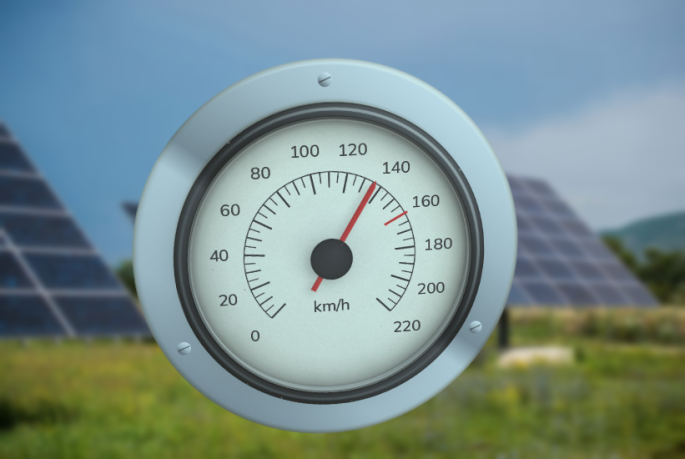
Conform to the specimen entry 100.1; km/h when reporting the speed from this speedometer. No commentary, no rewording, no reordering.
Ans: 135; km/h
